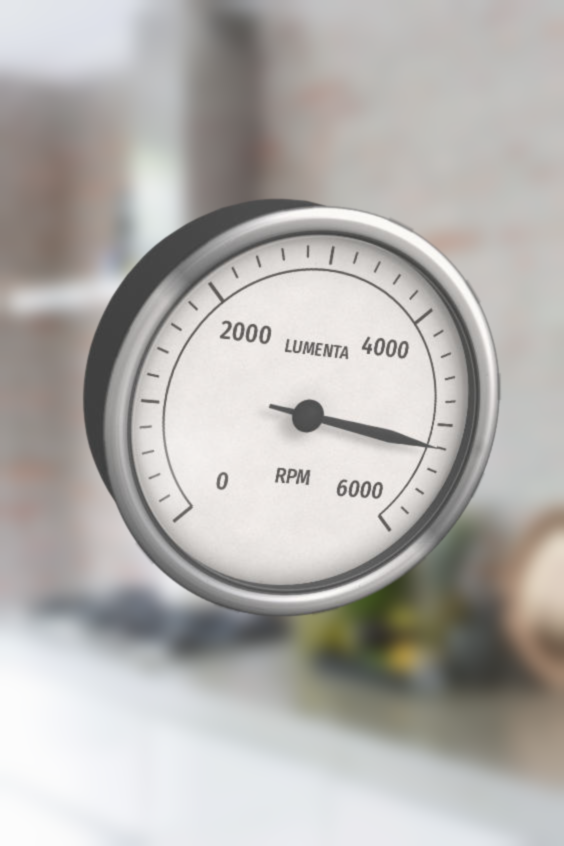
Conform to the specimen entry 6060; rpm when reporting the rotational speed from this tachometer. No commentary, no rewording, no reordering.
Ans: 5200; rpm
